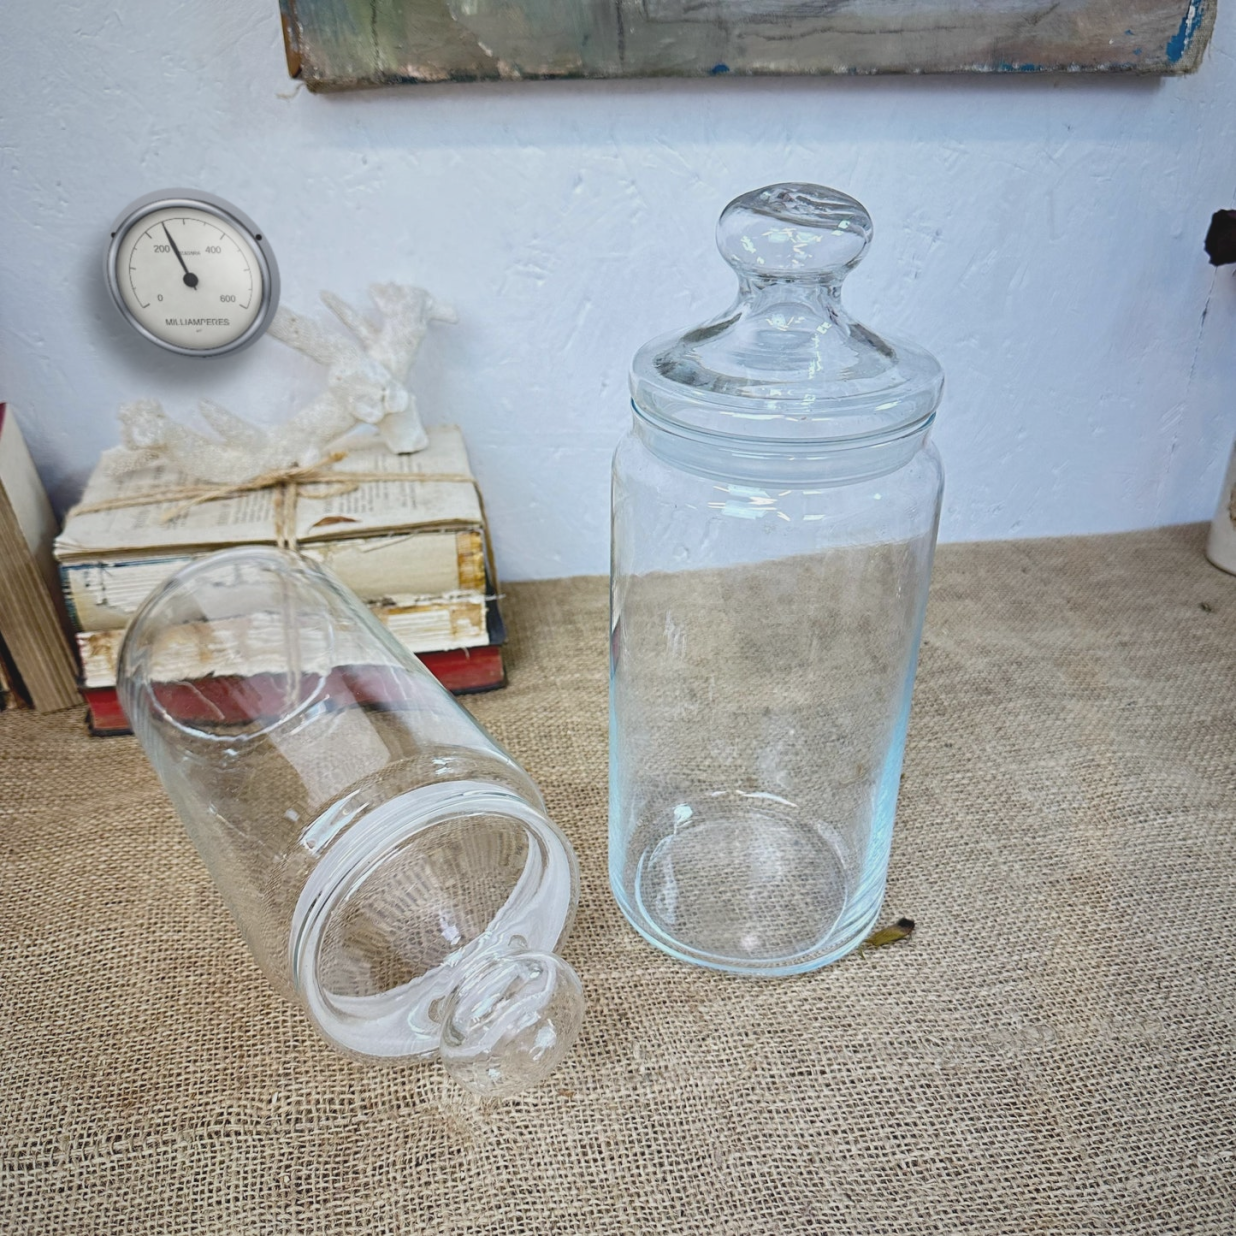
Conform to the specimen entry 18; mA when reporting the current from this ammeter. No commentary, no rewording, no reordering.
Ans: 250; mA
